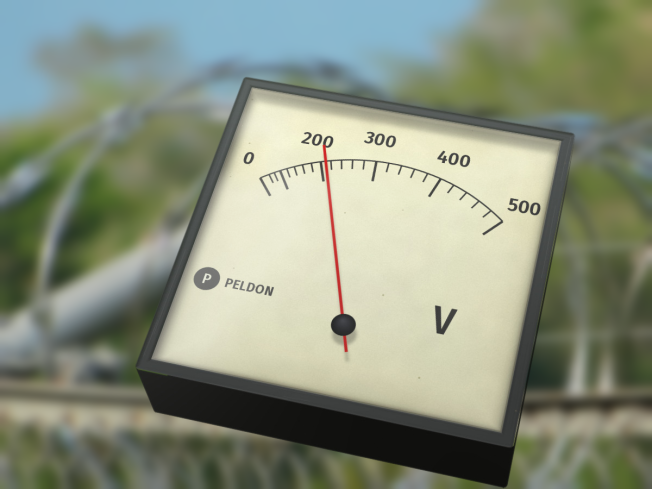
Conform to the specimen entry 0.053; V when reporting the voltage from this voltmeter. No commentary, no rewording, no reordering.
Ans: 210; V
